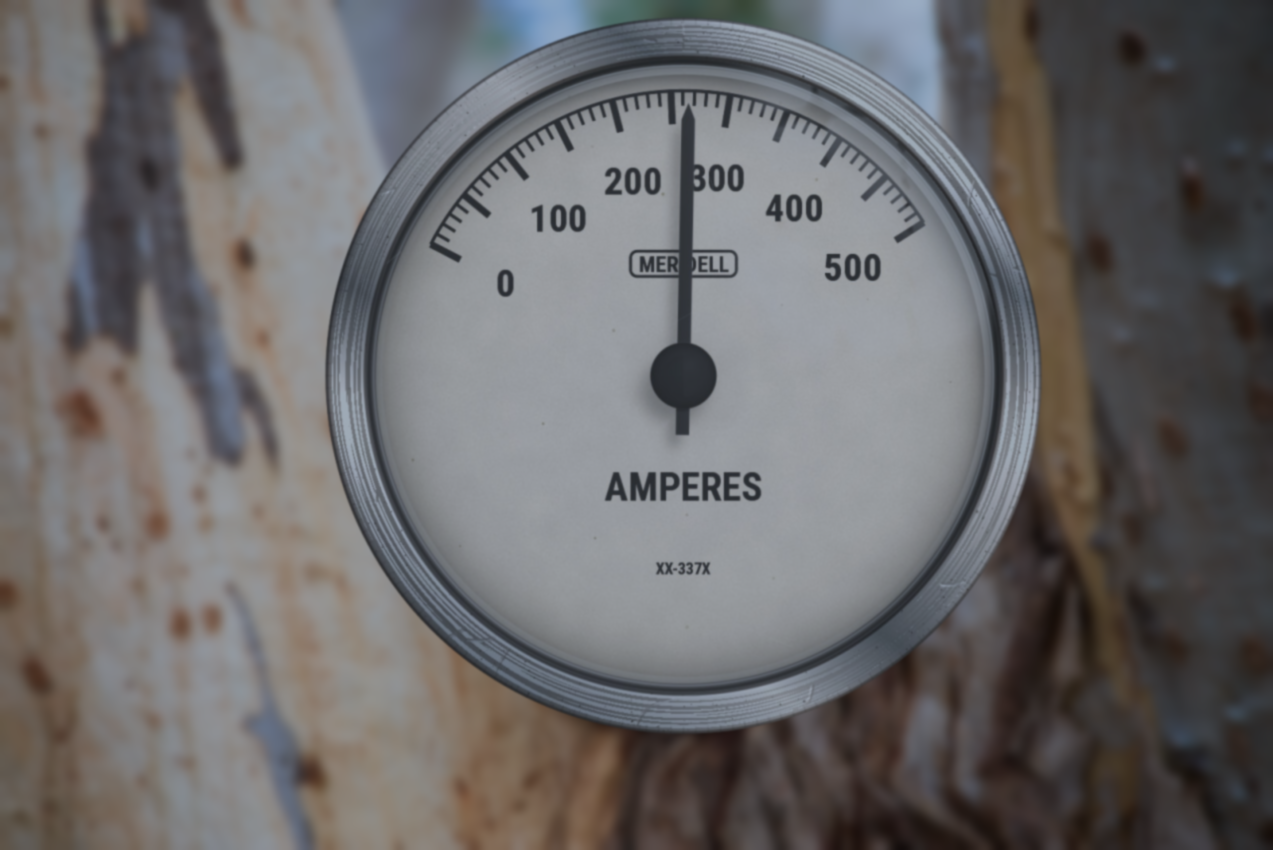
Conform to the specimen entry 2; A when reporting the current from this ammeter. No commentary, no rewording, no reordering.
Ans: 265; A
